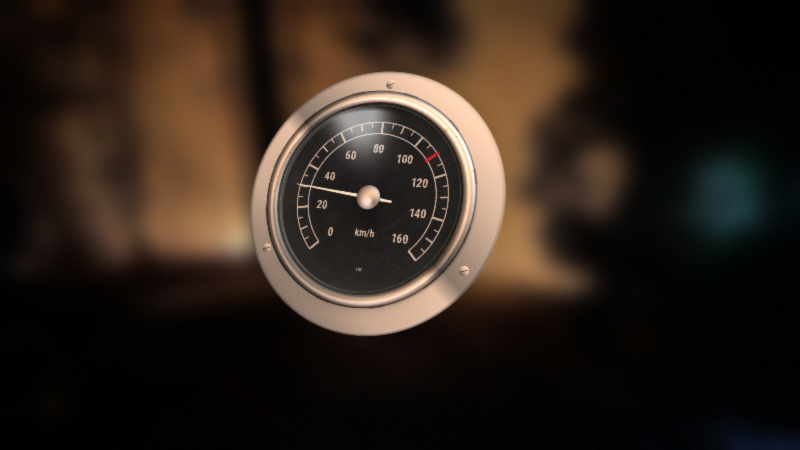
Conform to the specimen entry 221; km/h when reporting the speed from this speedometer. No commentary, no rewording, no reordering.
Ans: 30; km/h
